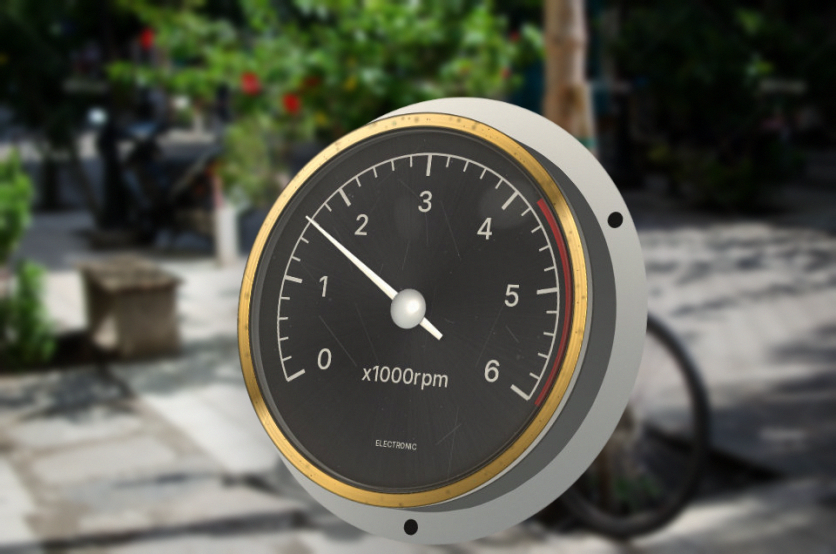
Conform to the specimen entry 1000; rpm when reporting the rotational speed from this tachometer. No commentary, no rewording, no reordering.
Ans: 1600; rpm
